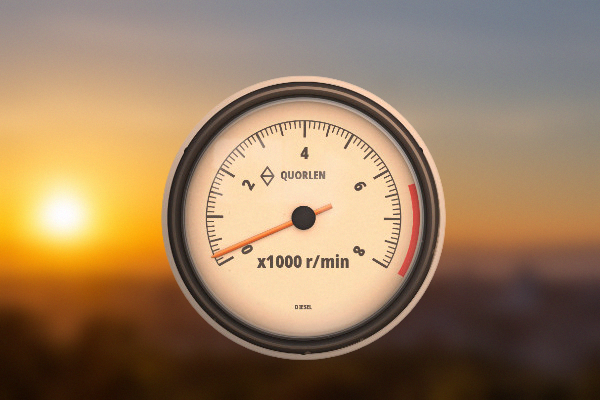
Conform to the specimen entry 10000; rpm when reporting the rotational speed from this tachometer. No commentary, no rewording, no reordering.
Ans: 200; rpm
